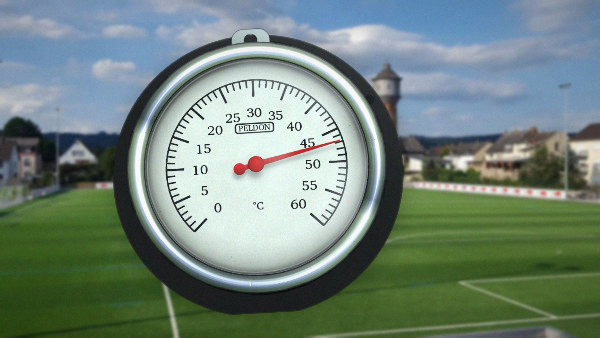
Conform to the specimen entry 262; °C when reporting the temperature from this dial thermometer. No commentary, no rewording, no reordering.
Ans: 47; °C
